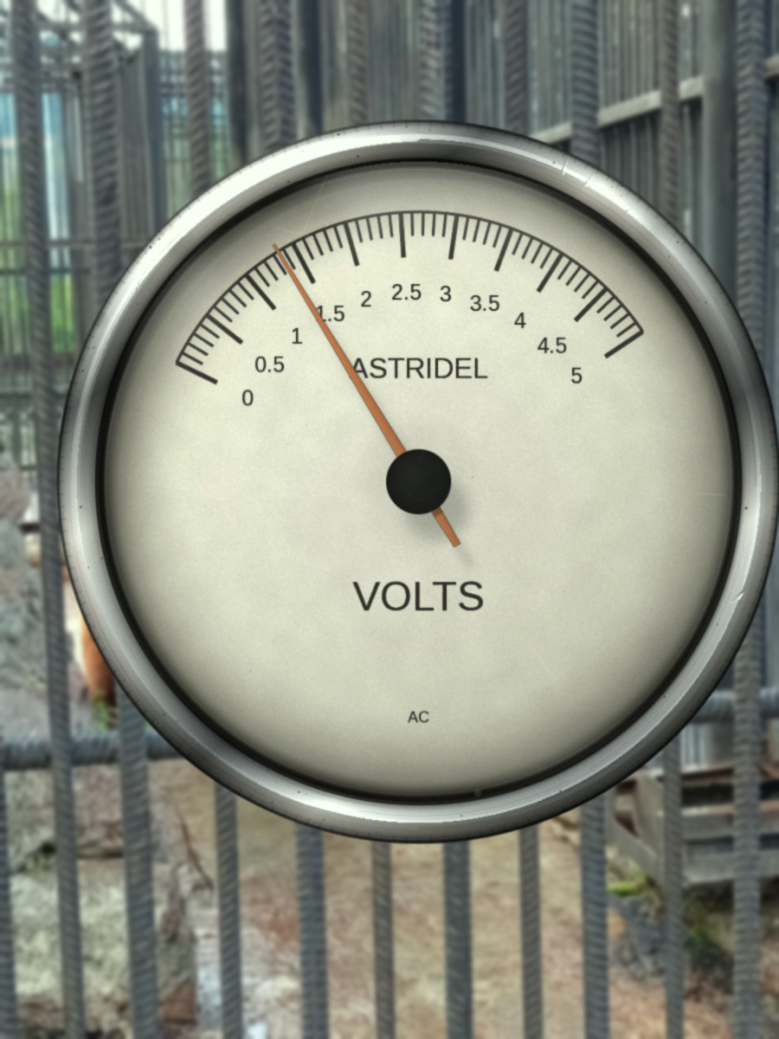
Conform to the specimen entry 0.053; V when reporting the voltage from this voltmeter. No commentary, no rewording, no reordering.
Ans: 1.35; V
